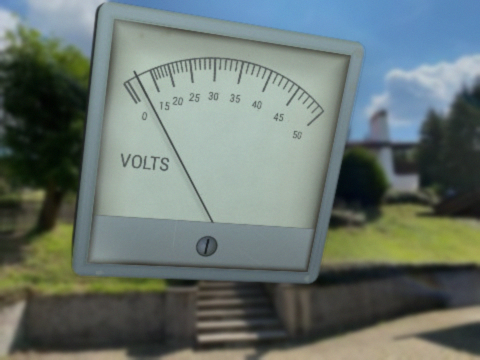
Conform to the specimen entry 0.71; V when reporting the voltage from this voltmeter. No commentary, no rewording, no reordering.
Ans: 10; V
